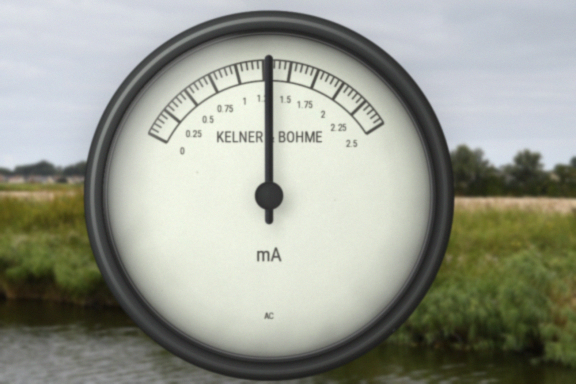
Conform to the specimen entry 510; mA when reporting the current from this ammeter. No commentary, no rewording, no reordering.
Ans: 1.3; mA
